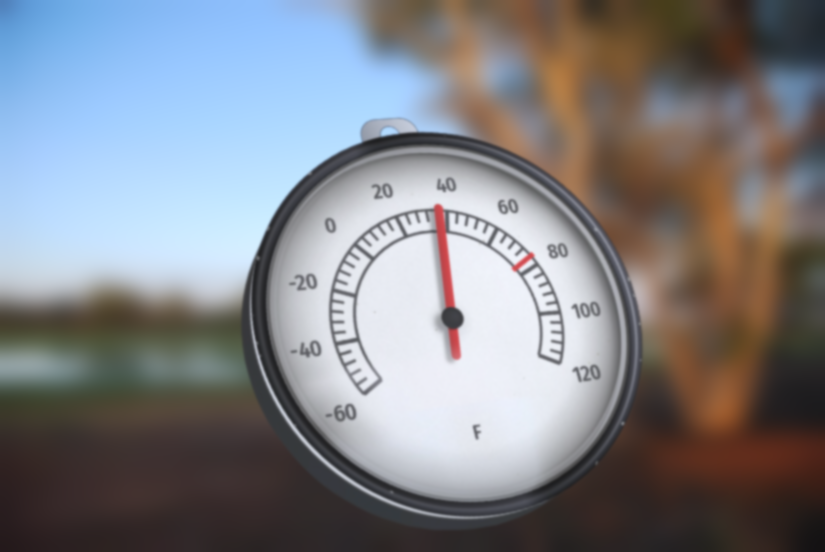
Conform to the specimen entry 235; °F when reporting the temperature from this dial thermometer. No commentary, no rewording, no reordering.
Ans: 36; °F
